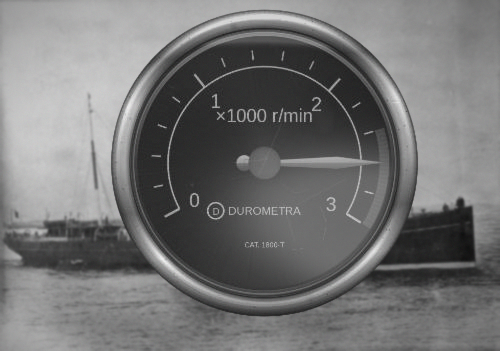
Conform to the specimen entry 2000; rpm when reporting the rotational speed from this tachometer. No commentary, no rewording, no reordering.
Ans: 2600; rpm
